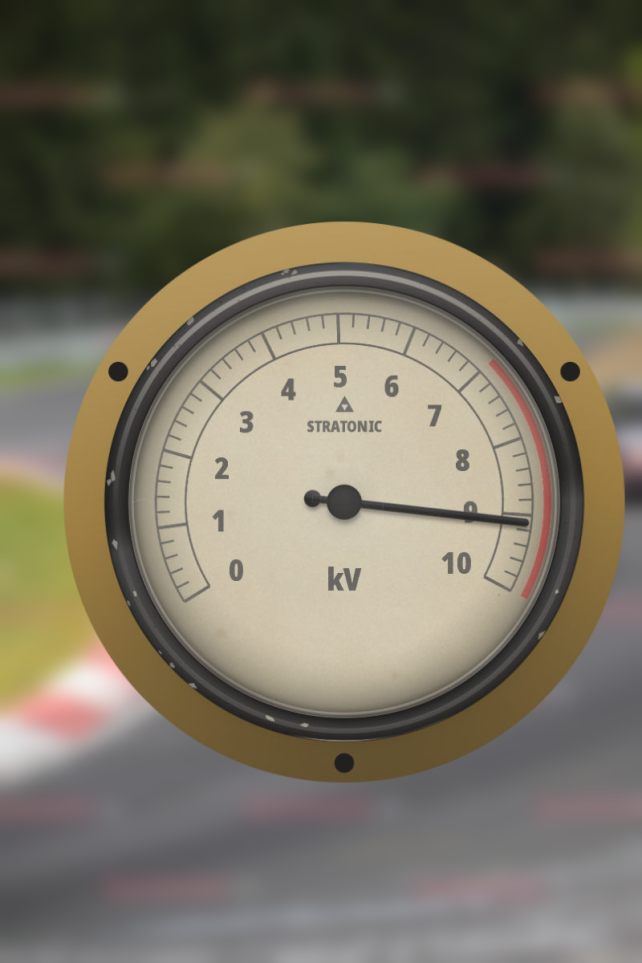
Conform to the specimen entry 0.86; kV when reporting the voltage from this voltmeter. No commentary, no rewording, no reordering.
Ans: 9.1; kV
